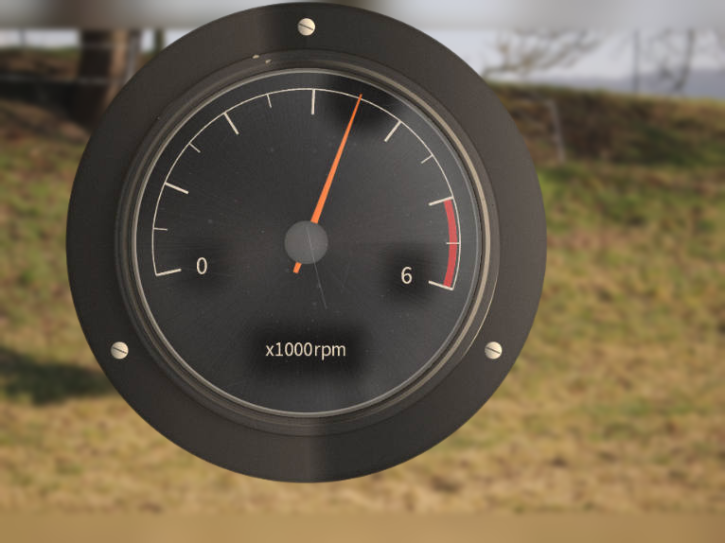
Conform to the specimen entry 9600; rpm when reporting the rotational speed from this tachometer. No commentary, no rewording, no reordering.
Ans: 3500; rpm
